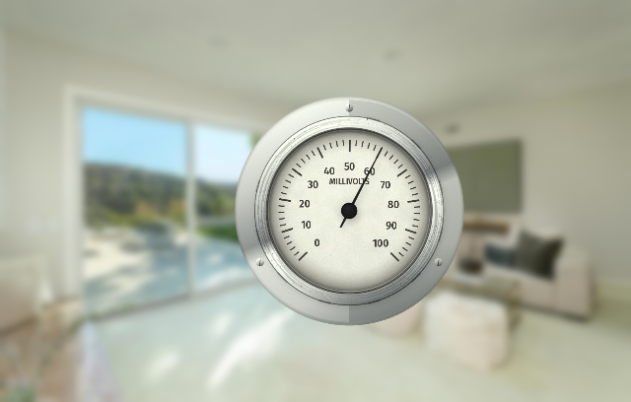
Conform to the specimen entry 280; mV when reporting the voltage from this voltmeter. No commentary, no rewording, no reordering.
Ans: 60; mV
